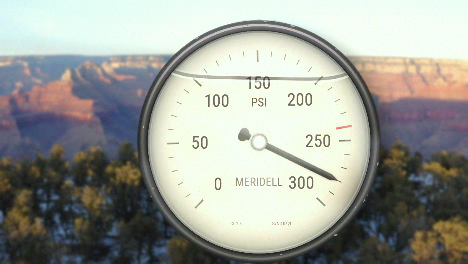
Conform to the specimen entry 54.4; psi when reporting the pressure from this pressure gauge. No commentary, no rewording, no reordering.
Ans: 280; psi
